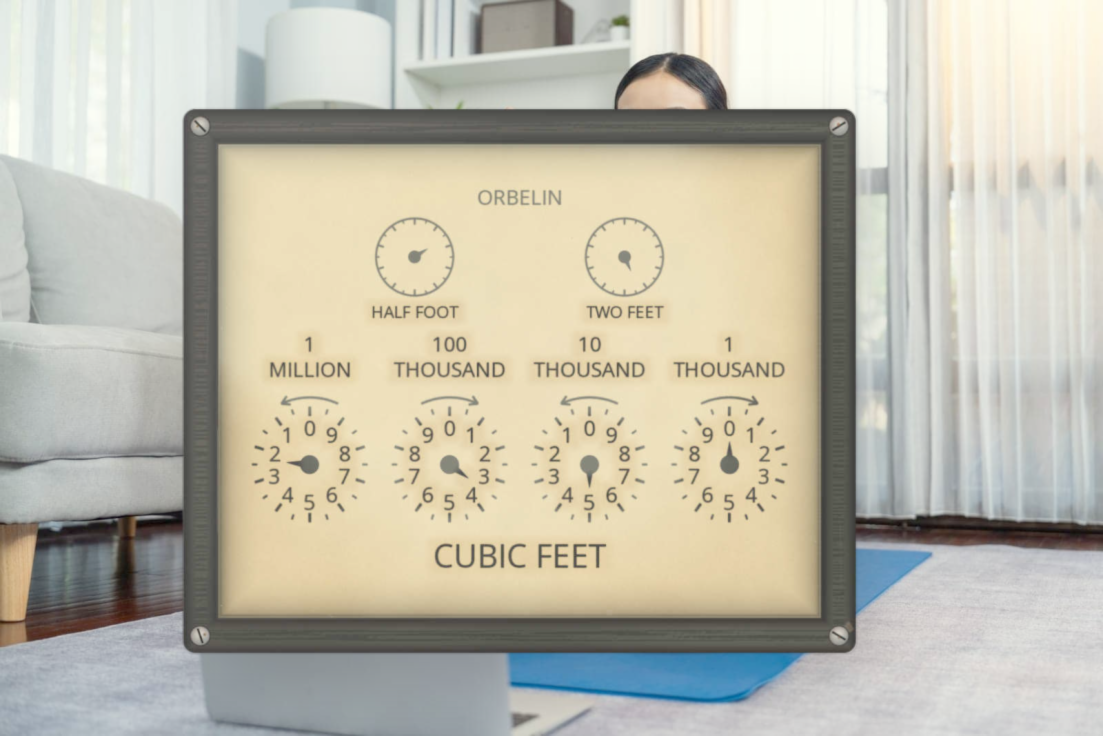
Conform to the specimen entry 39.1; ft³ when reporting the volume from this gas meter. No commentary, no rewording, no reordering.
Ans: 235000; ft³
